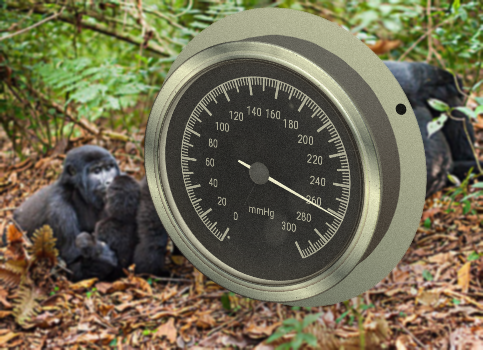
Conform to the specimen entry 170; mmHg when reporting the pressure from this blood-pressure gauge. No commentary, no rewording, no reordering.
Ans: 260; mmHg
